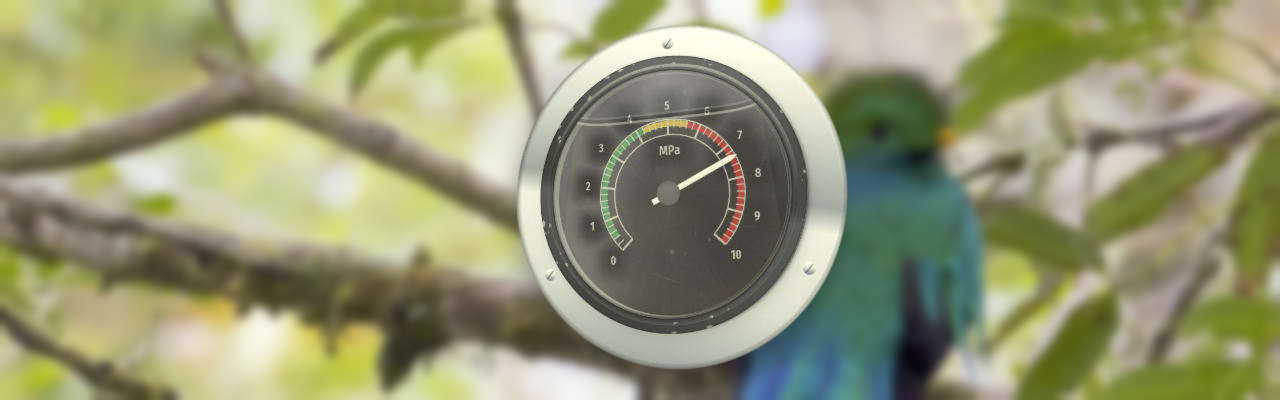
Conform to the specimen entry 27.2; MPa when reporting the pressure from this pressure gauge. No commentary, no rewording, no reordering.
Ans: 7.4; MPa
